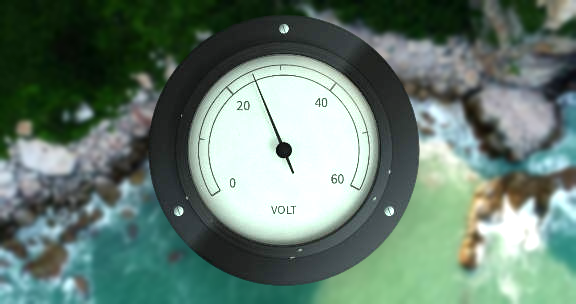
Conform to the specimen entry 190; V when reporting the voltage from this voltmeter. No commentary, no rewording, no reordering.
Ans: 25; V
